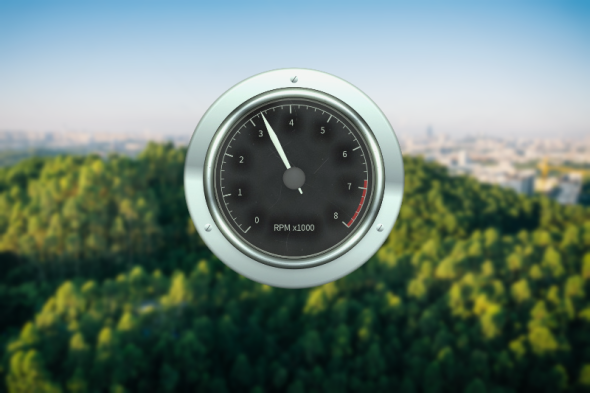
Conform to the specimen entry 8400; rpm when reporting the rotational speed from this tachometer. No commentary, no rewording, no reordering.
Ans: 3300; rpm
